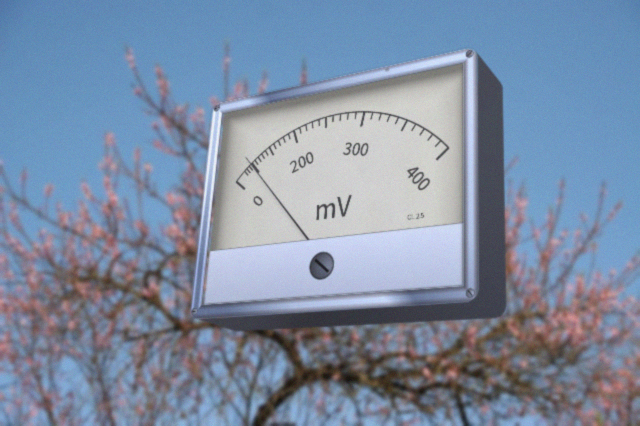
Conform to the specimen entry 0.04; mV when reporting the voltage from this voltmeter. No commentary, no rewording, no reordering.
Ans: 100; mV
